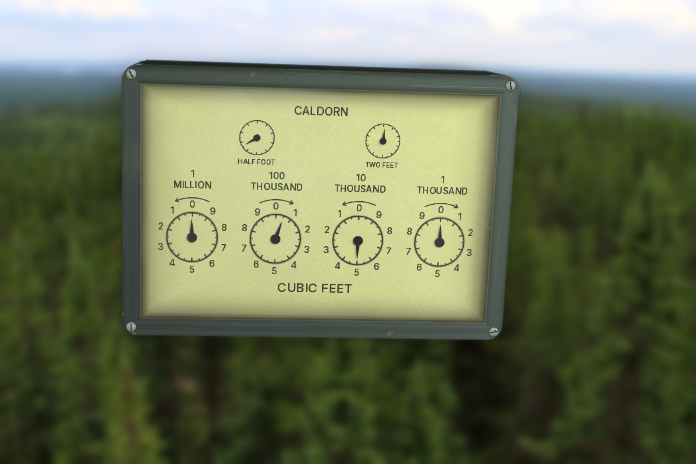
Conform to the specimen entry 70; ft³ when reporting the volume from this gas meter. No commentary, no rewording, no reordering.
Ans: 5000; ft³
